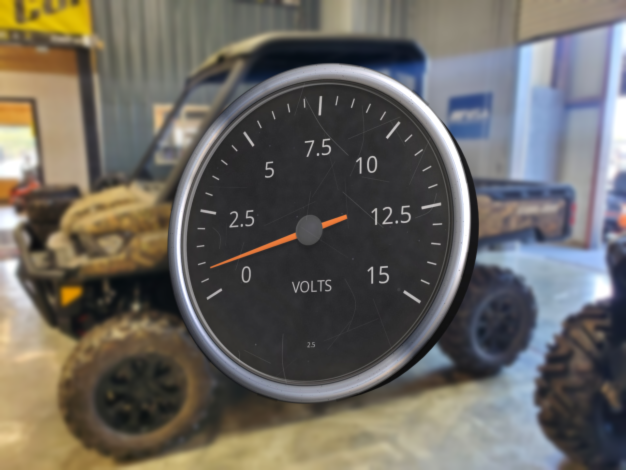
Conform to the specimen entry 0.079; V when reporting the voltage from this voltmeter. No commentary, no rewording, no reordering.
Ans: 0.75; V
